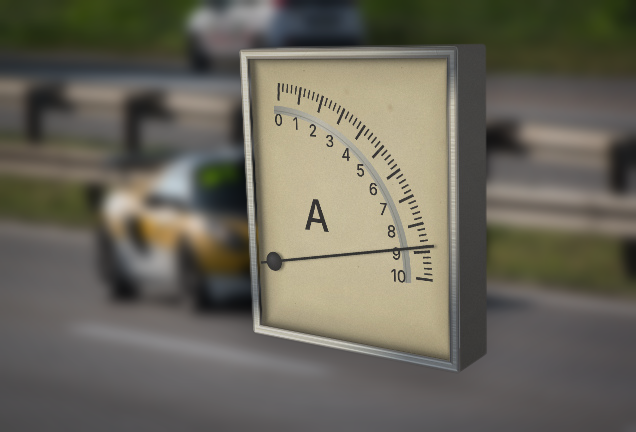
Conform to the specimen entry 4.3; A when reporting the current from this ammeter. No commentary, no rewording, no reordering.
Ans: 8.8; A
